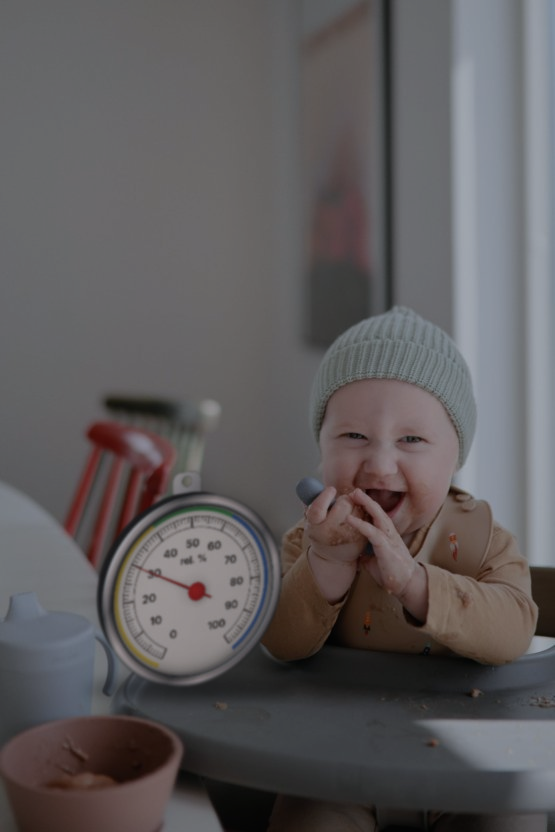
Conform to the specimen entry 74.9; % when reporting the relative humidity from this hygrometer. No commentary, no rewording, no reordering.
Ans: 30; %
